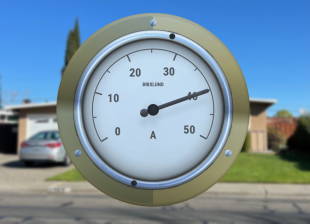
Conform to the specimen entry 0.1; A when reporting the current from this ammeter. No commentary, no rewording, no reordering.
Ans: 40; A
